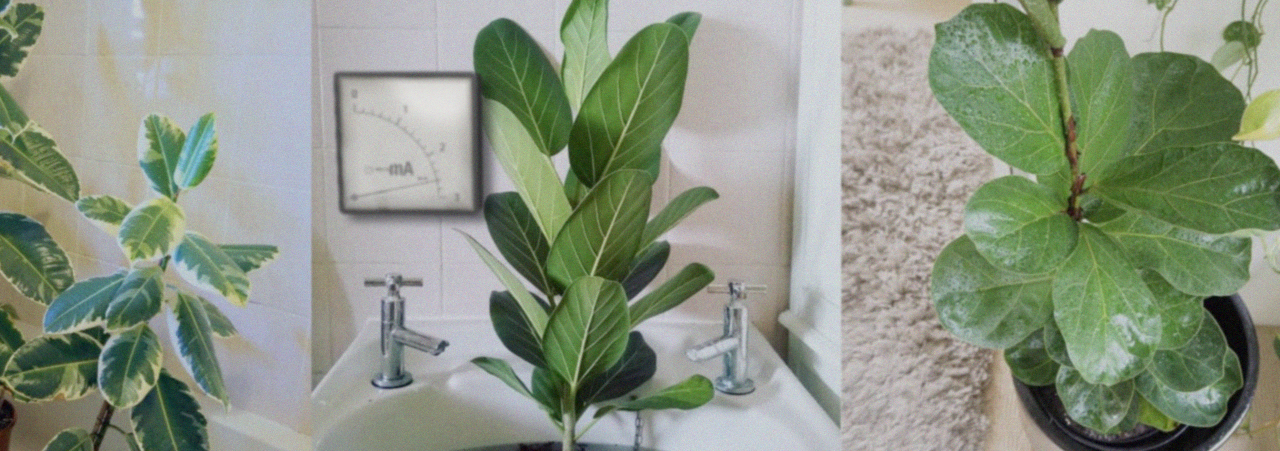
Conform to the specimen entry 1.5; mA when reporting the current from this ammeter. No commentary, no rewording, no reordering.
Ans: 2.6; mA
